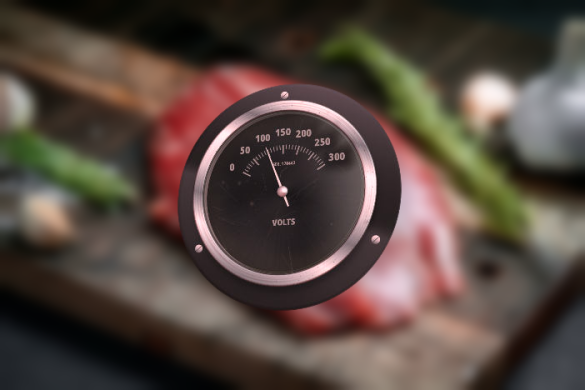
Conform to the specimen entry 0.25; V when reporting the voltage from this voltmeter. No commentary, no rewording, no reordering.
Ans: 100; V
